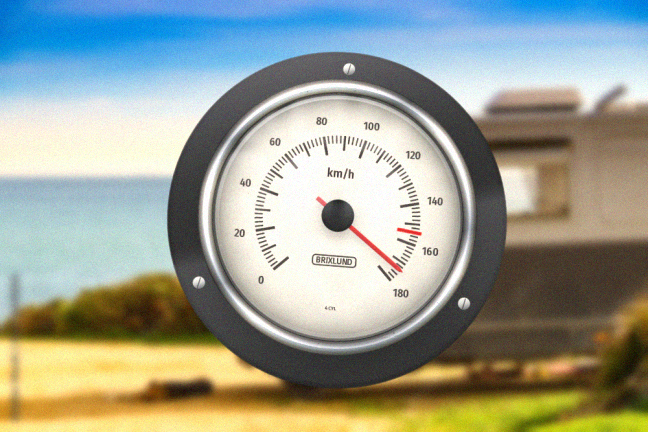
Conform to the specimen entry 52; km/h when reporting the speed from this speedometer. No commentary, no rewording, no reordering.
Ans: 174; km/h
